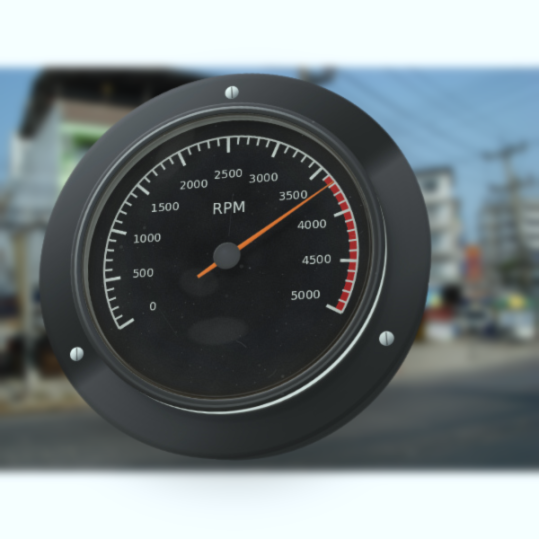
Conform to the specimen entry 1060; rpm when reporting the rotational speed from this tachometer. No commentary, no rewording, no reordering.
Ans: 3700; rpm
